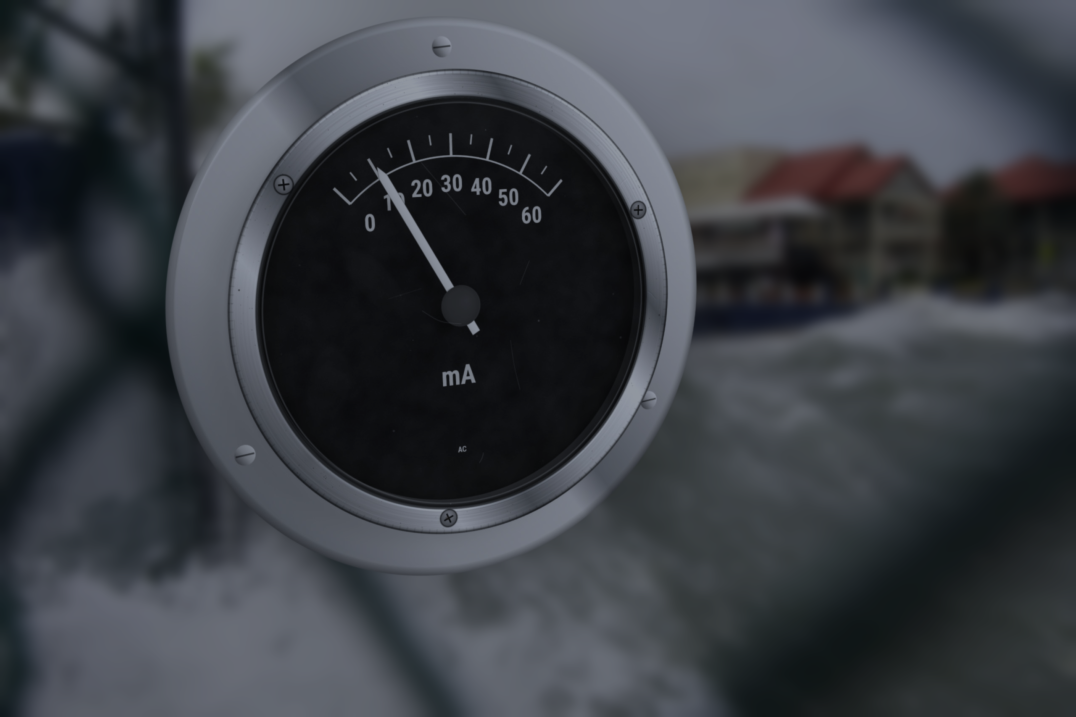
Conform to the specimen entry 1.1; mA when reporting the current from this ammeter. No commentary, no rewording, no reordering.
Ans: 10; mA
